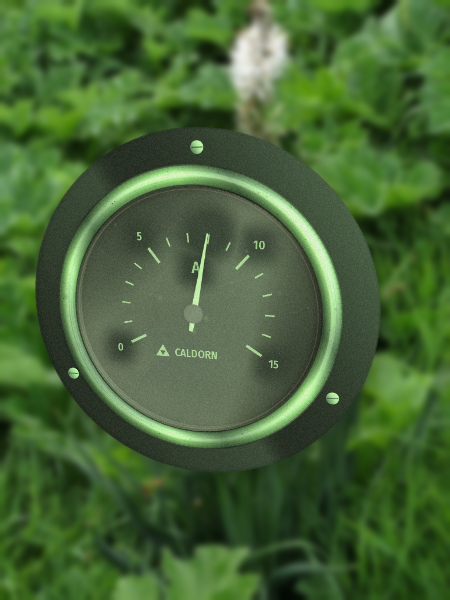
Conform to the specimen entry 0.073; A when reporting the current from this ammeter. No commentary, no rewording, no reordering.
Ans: 8; A
